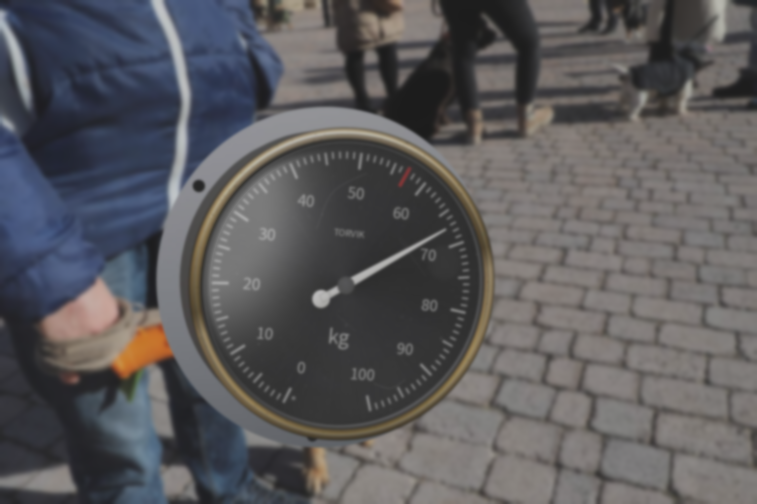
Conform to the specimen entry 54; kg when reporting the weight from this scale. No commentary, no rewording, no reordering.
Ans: 67; kg
